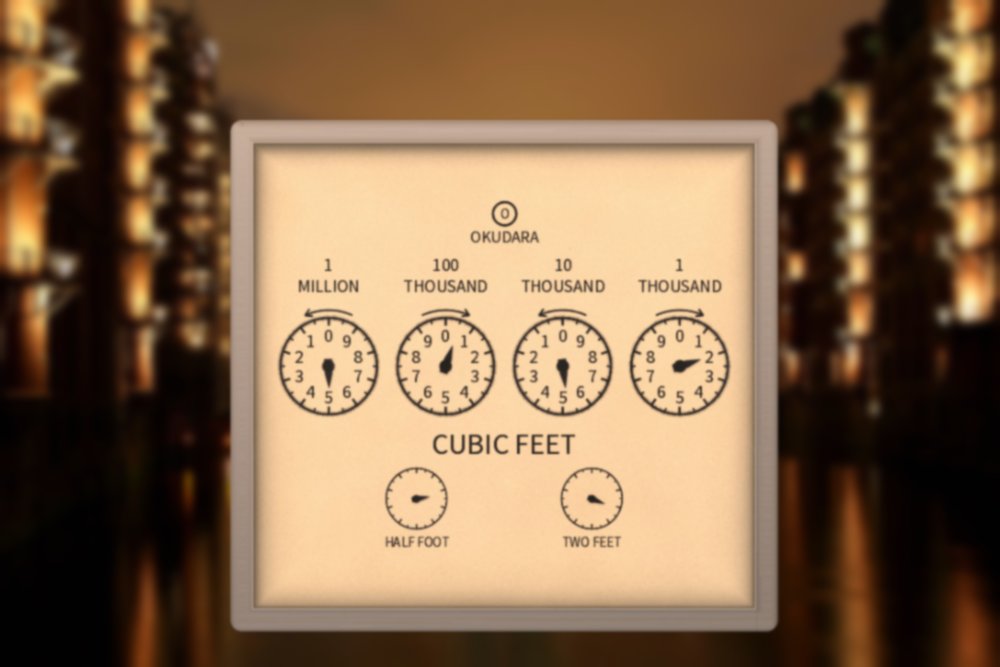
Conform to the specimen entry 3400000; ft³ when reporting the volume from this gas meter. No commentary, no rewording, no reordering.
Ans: 505200; ft³
